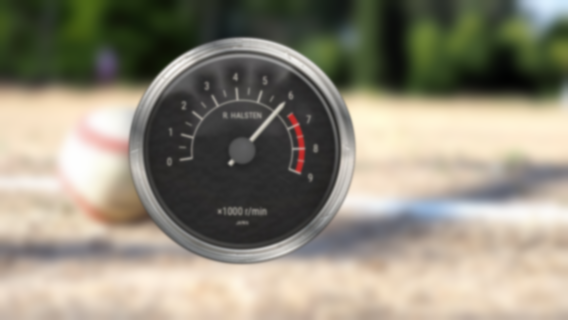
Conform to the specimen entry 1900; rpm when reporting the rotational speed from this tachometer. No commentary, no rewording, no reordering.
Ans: 6000; rpm
